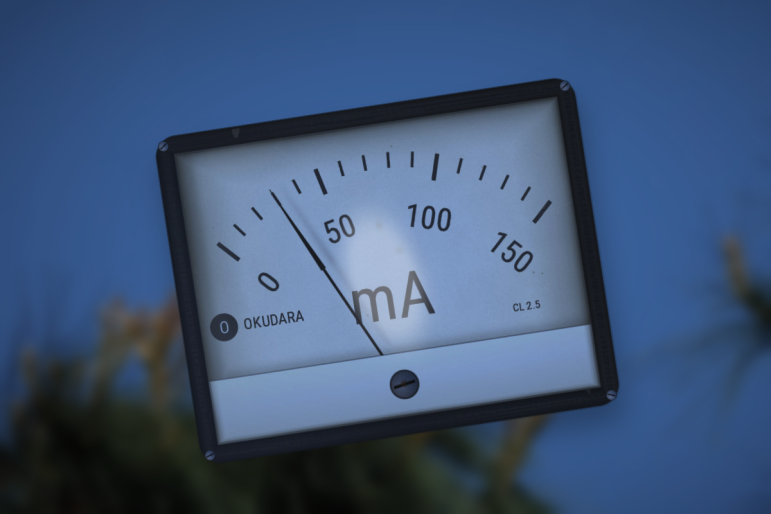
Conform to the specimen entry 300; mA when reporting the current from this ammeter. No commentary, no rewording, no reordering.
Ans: 30; mA
